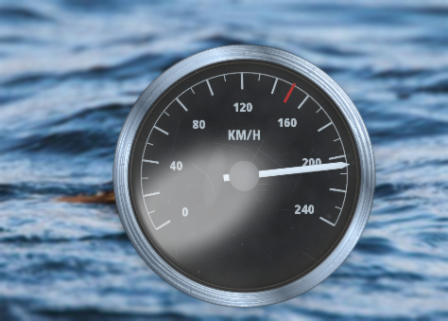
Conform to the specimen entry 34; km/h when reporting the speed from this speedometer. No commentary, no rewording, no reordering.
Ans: 205; km/h
